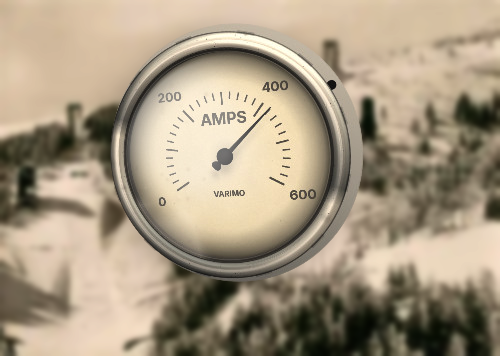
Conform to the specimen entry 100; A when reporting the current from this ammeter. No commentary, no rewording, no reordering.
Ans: 420; A
